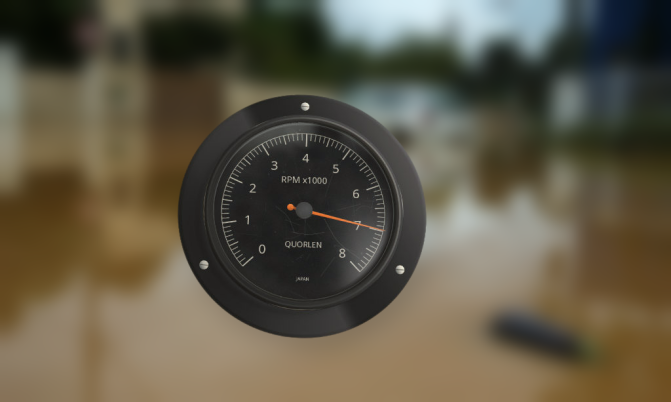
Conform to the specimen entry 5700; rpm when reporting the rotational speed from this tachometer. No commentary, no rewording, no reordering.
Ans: 7000; rpm
